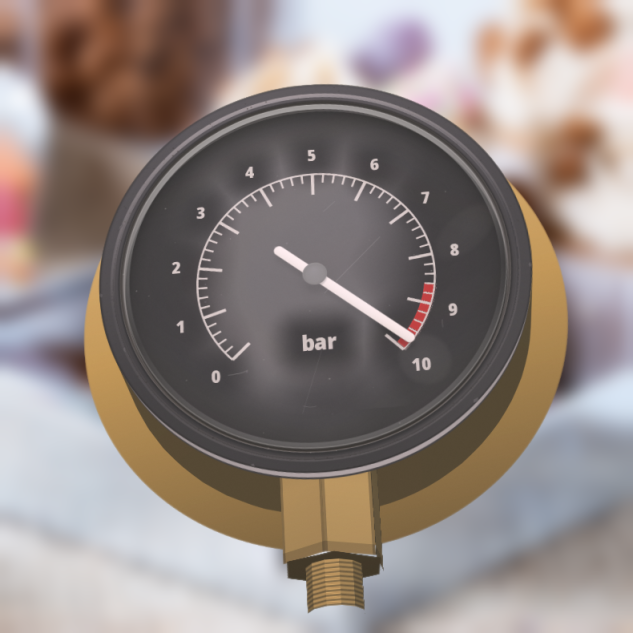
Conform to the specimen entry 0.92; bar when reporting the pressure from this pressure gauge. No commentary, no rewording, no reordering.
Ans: 9.8; bar
